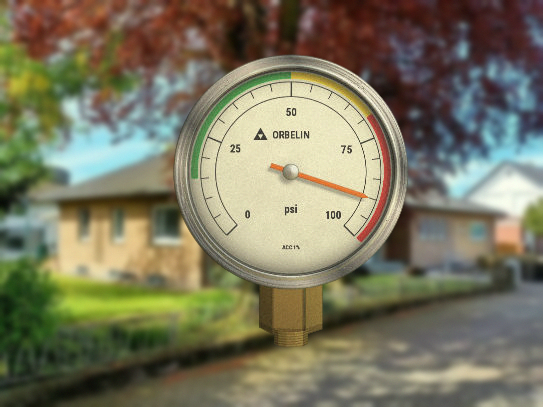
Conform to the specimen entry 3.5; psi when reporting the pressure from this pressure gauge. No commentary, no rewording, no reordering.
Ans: 90; psi
